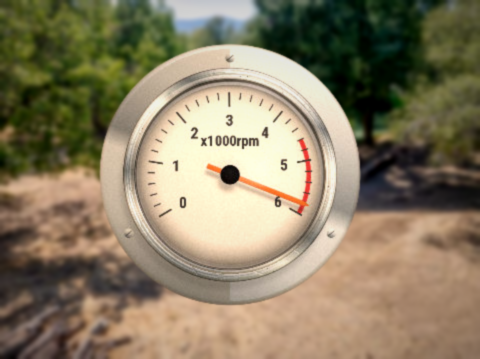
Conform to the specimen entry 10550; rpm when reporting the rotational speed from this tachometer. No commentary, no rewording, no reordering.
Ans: 5800; rpm
